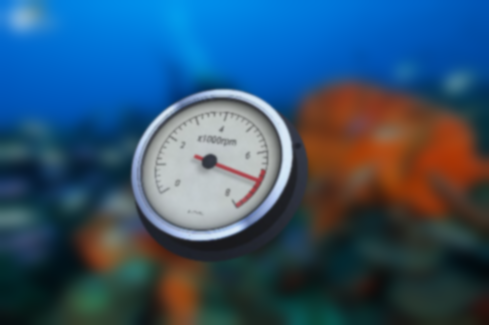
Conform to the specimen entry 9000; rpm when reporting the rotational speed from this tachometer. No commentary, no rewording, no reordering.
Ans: 7000; rpm
